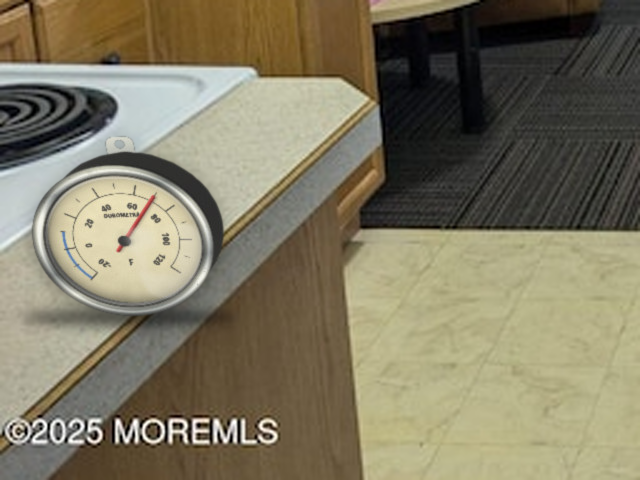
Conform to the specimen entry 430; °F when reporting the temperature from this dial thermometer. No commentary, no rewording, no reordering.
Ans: 70; °F
